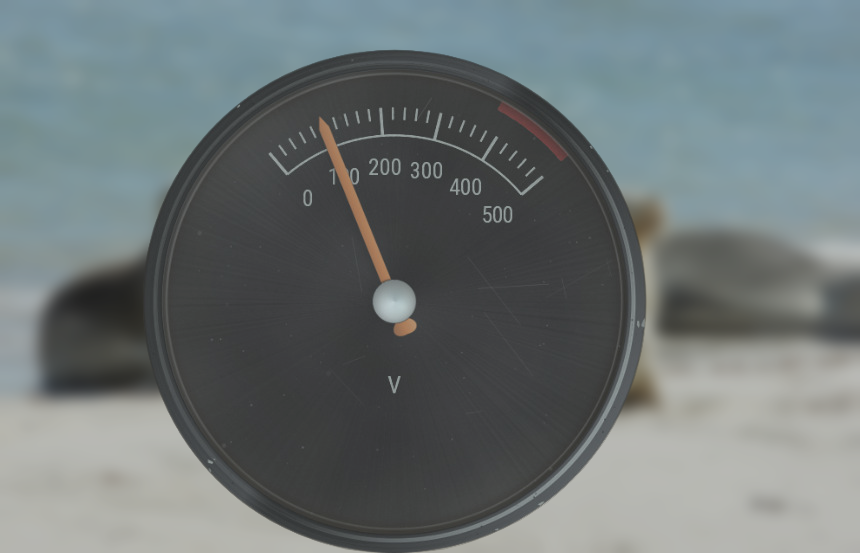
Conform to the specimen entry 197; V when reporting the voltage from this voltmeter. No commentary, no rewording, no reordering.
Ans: 100; V
